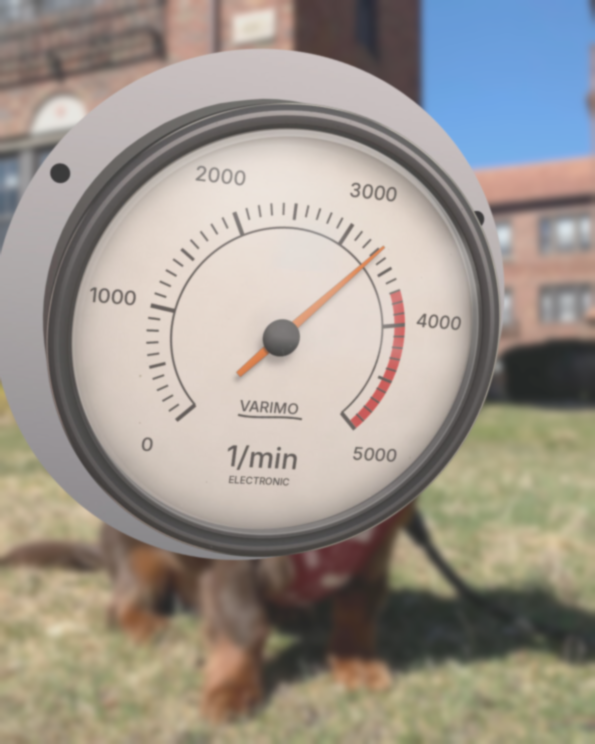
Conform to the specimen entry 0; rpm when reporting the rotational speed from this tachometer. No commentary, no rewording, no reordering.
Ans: 3300; rpm
